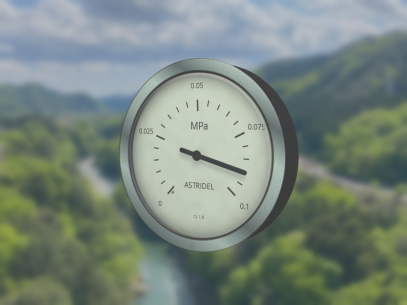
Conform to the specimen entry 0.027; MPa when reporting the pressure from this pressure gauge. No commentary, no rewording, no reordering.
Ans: 0.09; MPa
